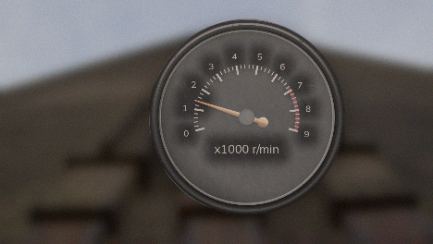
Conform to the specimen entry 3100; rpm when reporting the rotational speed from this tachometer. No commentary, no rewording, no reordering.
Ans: 1400; rpm
